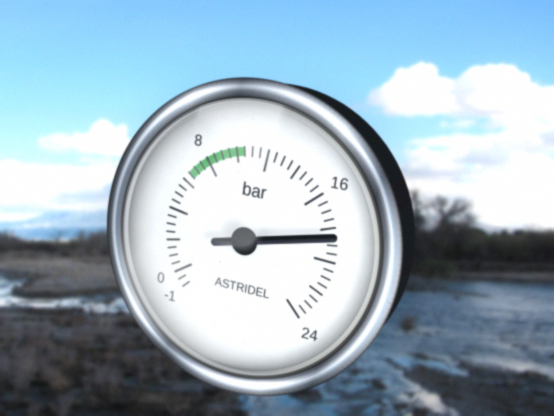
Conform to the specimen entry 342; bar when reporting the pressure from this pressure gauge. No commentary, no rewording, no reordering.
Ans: 18.5; bar
